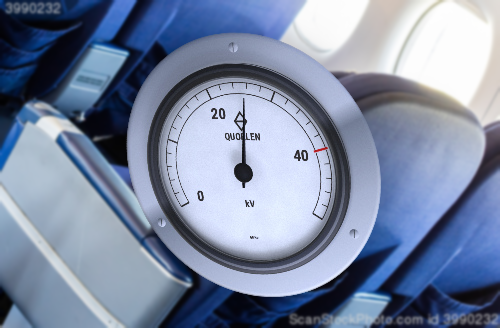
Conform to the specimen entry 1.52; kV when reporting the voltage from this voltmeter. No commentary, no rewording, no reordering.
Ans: 26; kV
